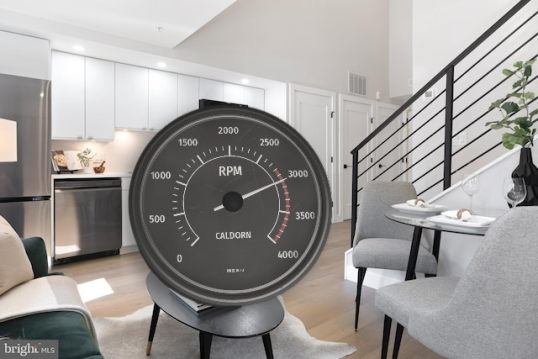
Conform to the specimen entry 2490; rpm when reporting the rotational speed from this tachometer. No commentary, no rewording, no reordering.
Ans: 3000; rpm
